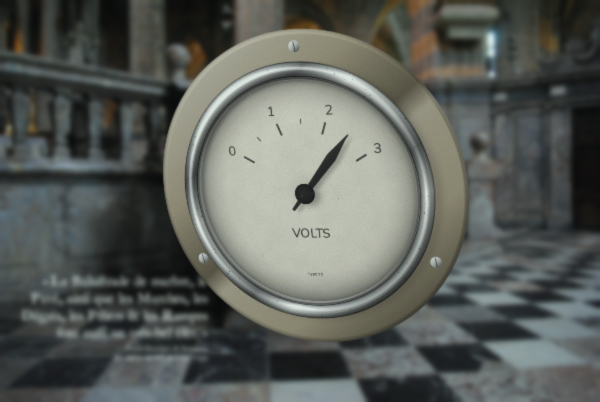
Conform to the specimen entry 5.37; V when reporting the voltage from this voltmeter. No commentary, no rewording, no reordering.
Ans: 2.5; V
